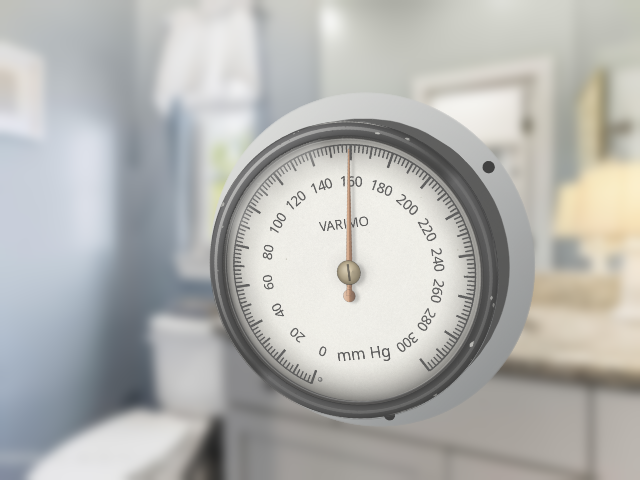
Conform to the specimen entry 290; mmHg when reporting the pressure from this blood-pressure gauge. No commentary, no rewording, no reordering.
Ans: 160; mmHg
